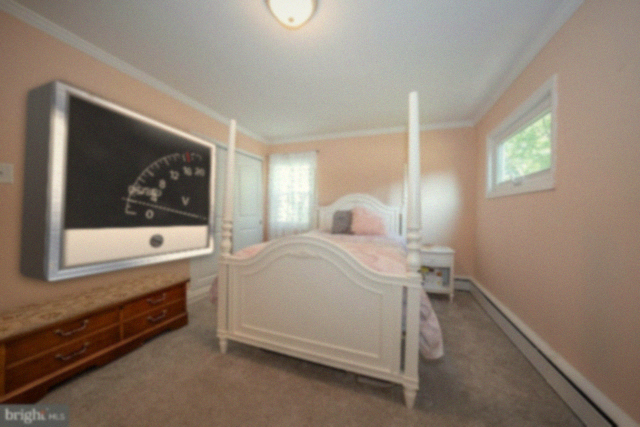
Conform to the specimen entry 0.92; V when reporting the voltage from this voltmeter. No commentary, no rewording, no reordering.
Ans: 2; V
